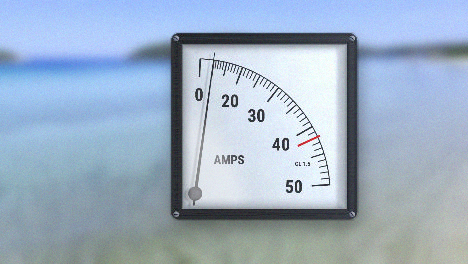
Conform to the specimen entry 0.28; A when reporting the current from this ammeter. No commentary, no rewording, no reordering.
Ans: 10; A
